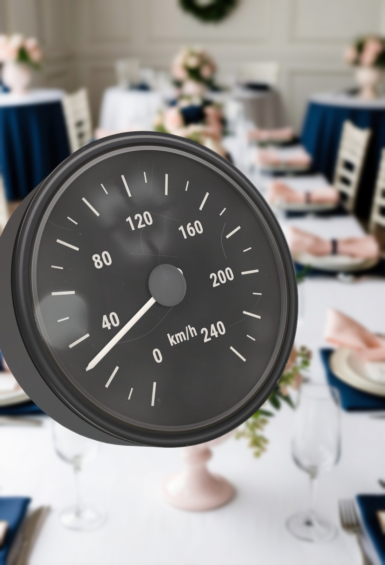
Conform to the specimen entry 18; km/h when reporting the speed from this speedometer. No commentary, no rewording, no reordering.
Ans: 30; km/h
